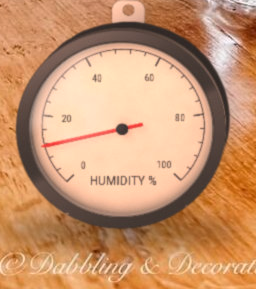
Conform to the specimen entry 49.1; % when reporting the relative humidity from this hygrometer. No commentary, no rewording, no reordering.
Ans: 12; %
